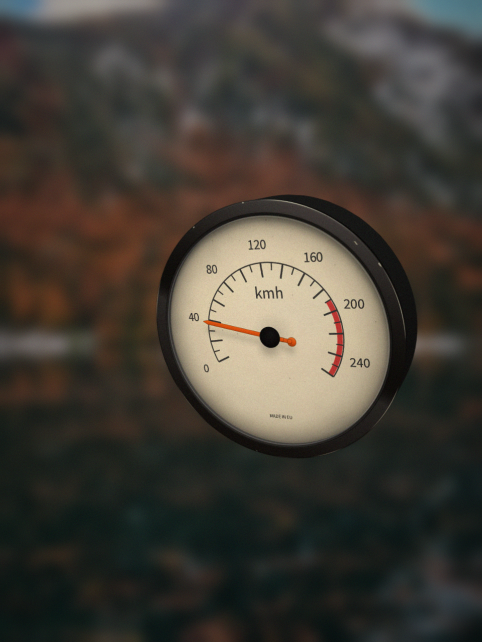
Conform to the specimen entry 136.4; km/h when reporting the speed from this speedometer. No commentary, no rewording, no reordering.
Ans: 40; km/h
